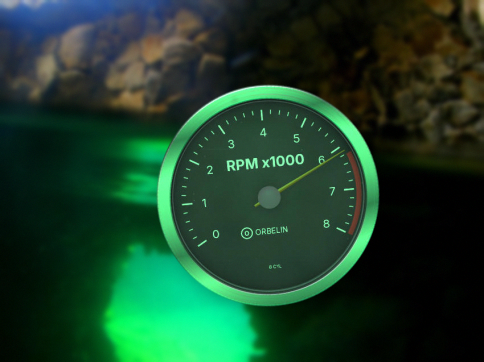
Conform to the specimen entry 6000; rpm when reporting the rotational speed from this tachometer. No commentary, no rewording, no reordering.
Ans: 6100; rpm
